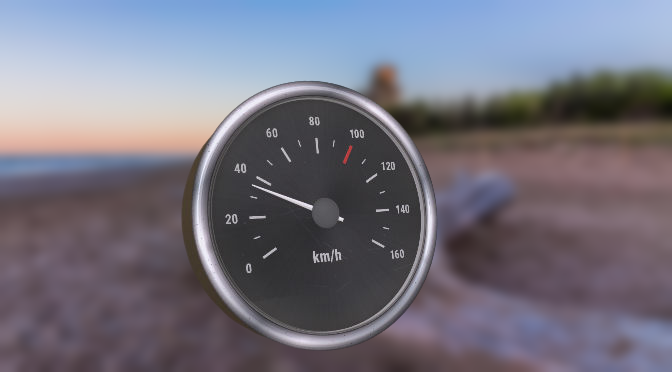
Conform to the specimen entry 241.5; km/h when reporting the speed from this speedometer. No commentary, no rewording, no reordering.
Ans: 35; km/h
